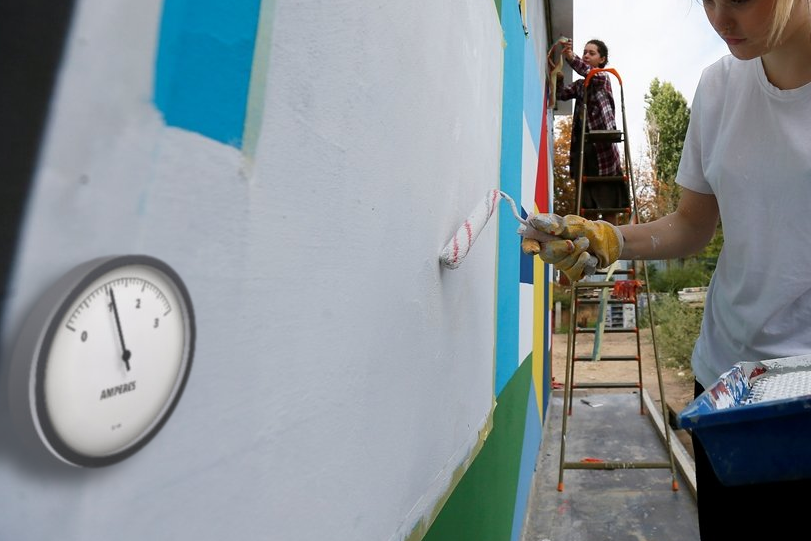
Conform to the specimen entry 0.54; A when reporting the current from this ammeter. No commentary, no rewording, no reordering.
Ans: 1; A
